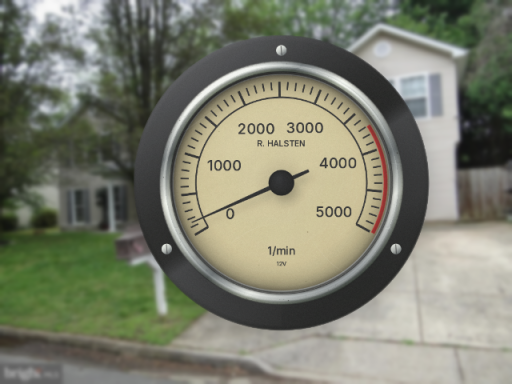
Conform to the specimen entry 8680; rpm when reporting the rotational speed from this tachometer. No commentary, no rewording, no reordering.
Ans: 150; rpm
